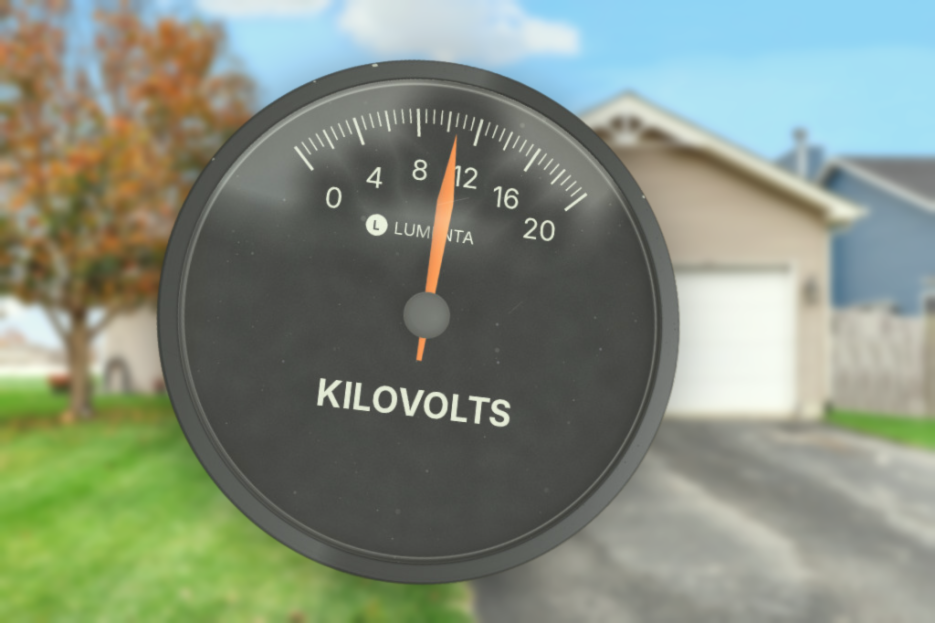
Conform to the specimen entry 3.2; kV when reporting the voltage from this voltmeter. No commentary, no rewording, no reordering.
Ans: 10.5; kV
